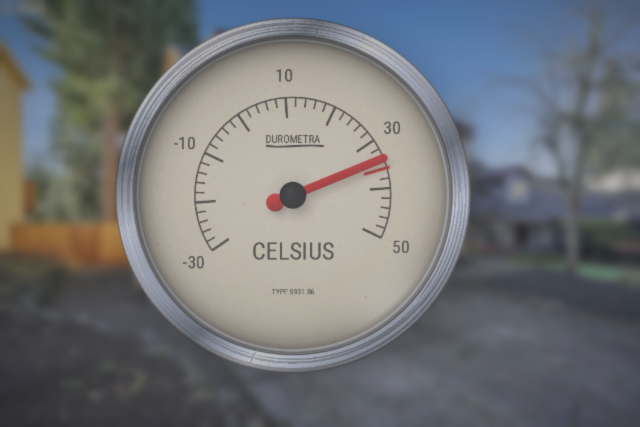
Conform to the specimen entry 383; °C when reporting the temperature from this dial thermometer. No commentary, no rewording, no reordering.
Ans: 34; °C
